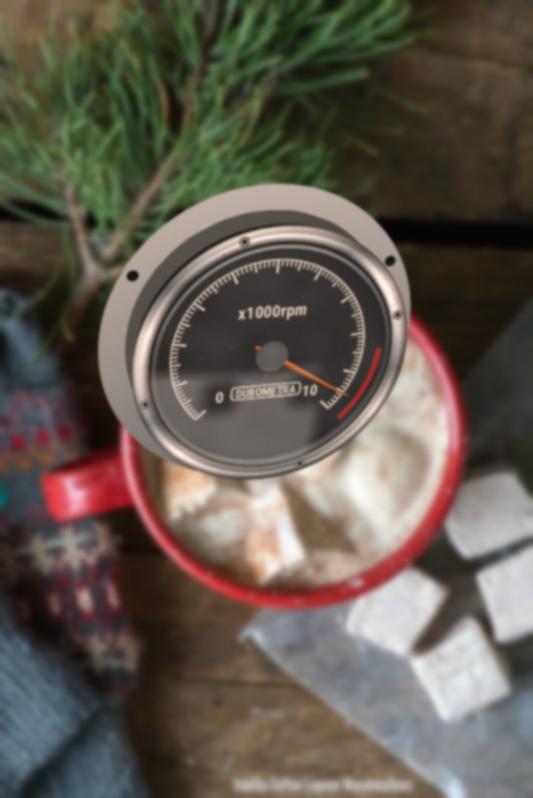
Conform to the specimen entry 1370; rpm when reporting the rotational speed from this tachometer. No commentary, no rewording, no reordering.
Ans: 9500; rpm
